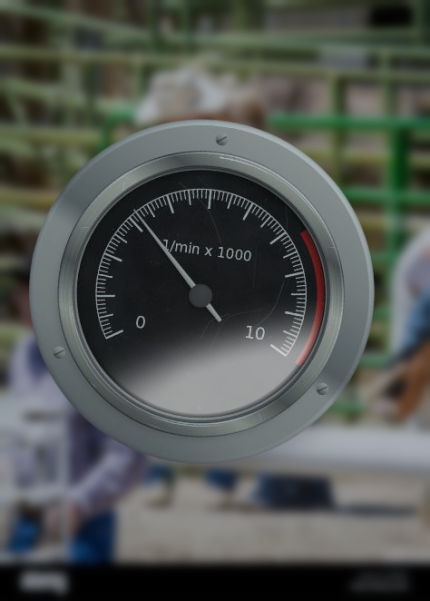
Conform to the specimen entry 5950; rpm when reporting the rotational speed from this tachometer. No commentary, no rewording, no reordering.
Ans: 3200; rpm
